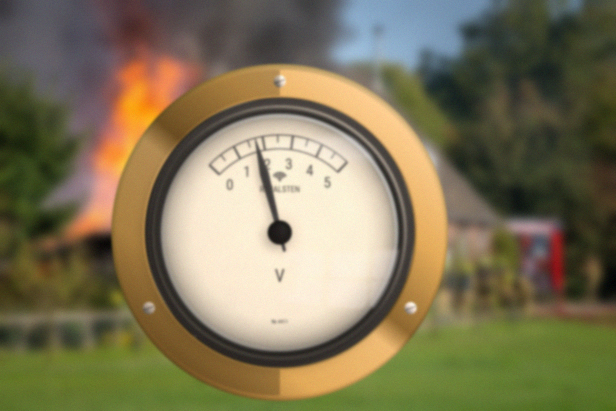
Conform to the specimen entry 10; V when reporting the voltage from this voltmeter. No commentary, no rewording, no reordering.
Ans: 1.75; V
